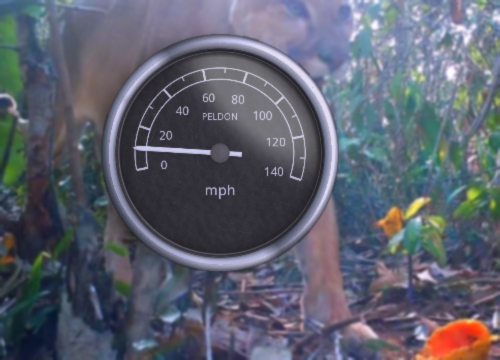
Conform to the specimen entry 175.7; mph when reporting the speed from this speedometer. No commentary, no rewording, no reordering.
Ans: 10; mph
